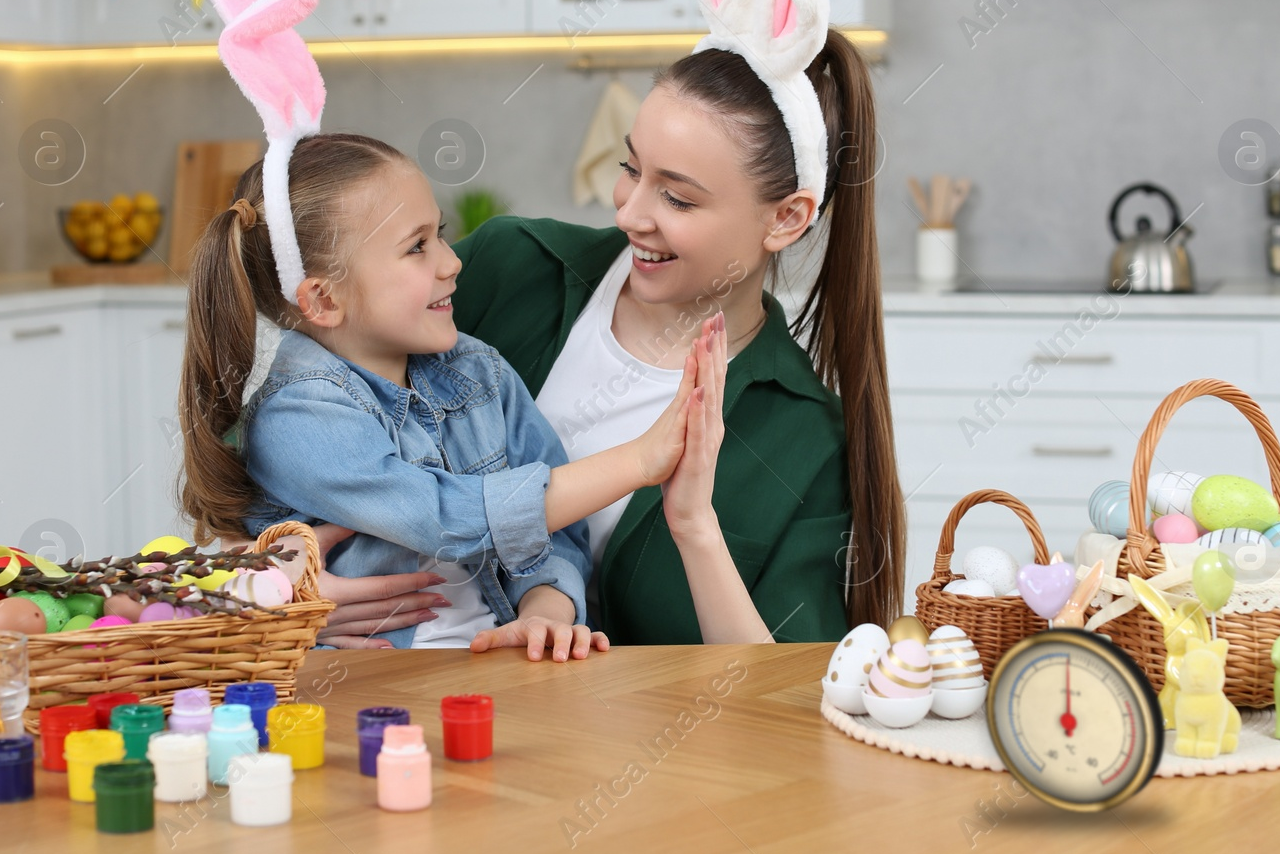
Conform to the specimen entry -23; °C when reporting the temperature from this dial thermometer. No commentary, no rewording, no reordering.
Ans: 0; °C
